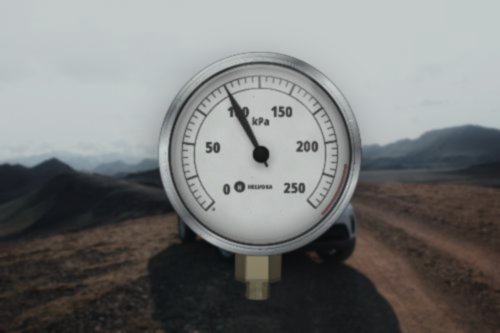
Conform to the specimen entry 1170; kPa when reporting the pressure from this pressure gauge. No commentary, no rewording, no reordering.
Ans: 100; kPa
